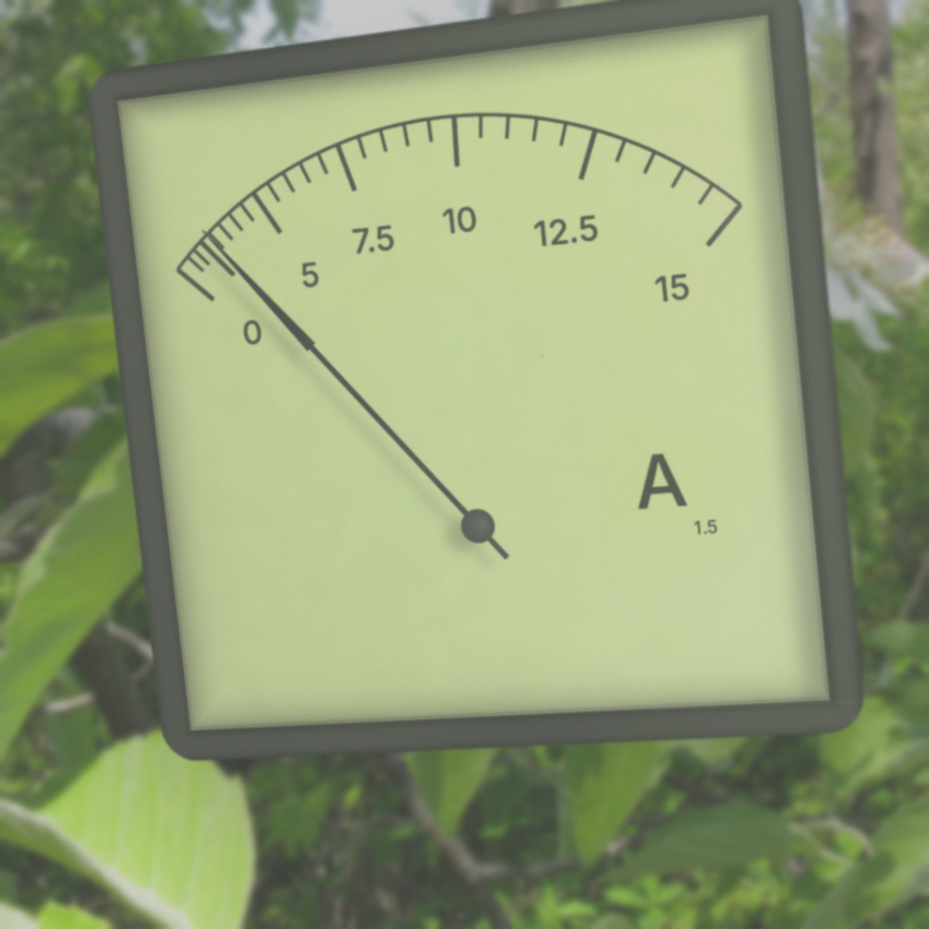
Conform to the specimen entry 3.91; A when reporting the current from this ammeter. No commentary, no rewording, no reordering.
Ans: 3; A
